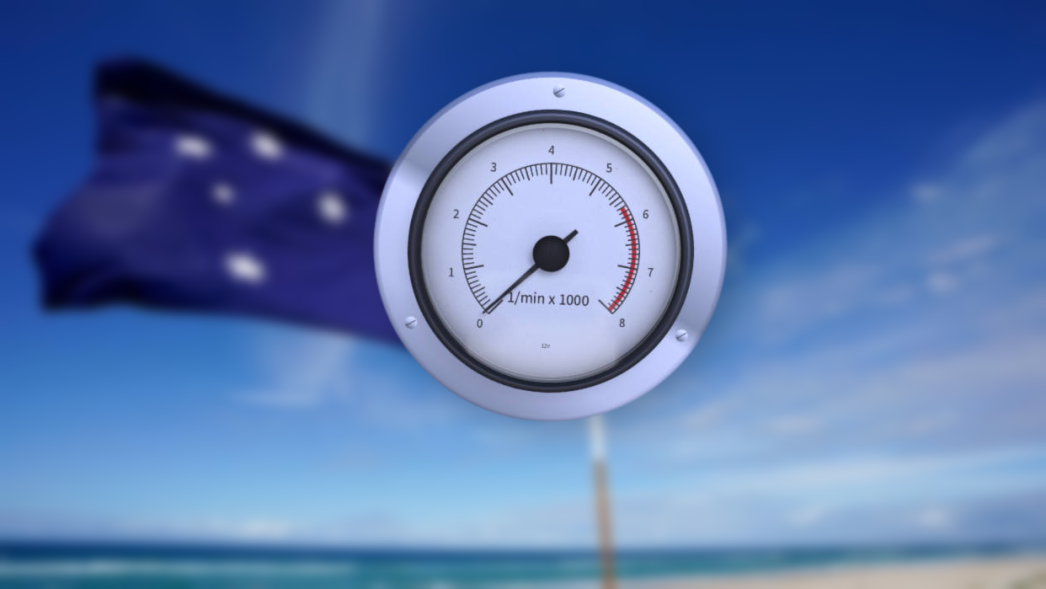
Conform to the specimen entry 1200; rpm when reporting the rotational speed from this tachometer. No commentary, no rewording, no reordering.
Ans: 100; rpm
